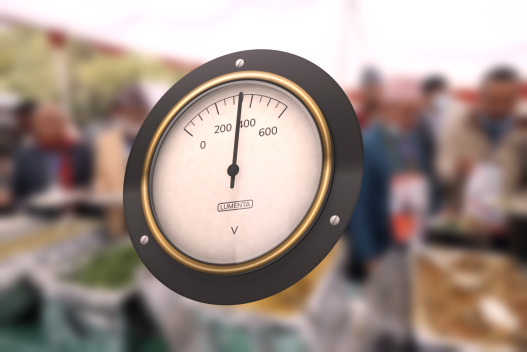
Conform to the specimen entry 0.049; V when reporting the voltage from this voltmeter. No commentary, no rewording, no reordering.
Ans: 350; V
